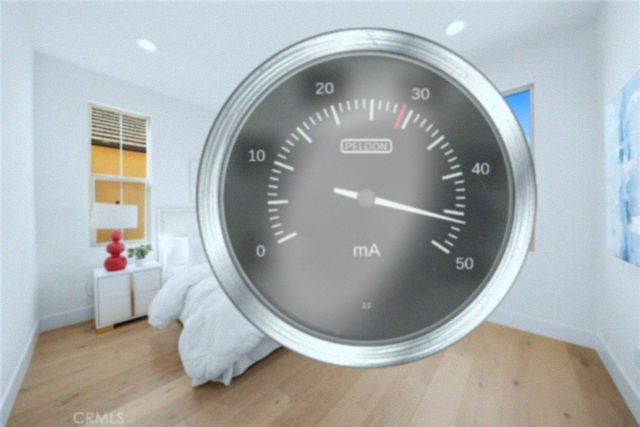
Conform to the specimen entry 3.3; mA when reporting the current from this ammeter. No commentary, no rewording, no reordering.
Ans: 46; mA
